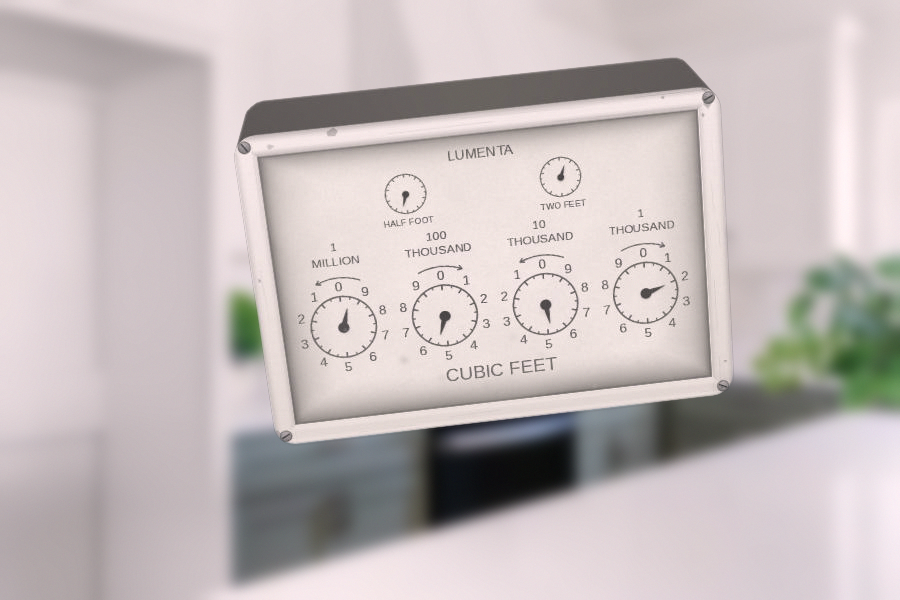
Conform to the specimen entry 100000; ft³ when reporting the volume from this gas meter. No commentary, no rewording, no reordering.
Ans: 955200; ft³
